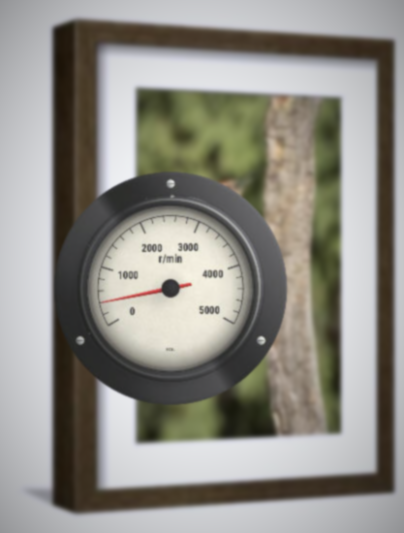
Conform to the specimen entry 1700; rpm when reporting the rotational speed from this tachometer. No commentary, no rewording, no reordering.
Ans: 400; rpm
